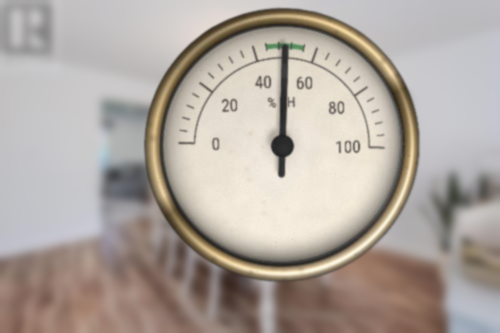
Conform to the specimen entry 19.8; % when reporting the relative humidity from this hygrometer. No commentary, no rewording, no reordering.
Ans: 50; %
